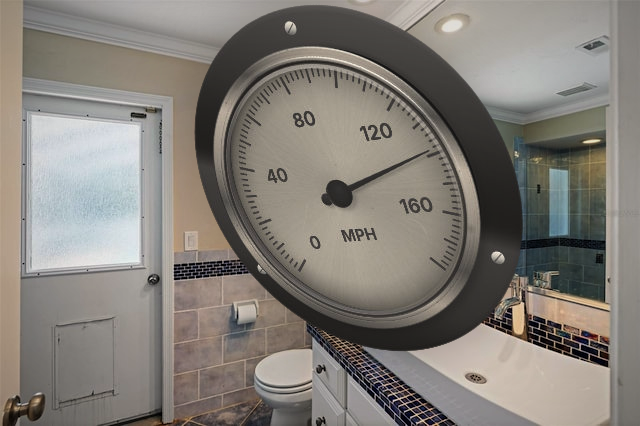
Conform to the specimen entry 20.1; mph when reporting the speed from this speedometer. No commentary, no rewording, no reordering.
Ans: 138; mph
